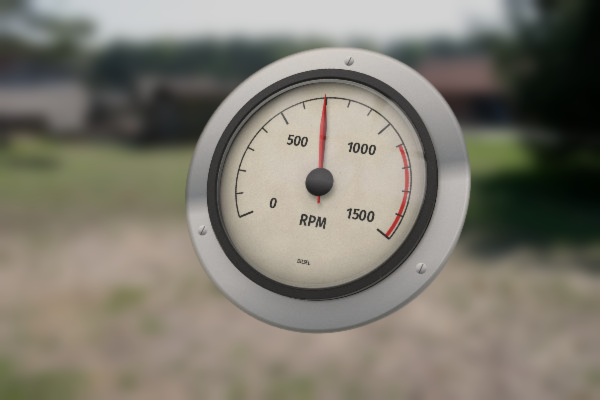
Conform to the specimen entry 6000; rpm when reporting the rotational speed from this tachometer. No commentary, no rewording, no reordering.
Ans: 700; rpm
